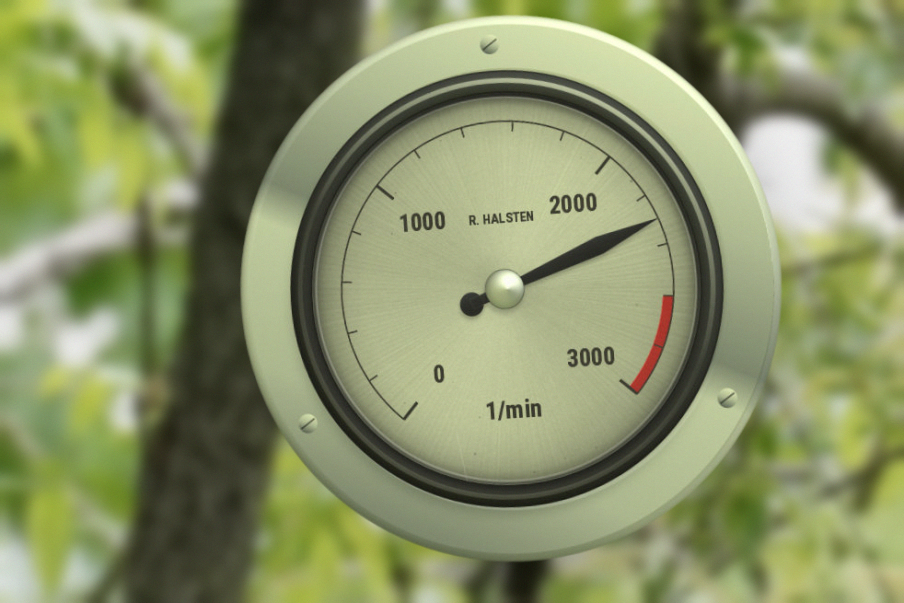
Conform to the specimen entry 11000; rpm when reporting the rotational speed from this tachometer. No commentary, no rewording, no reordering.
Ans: 2300; rpm
